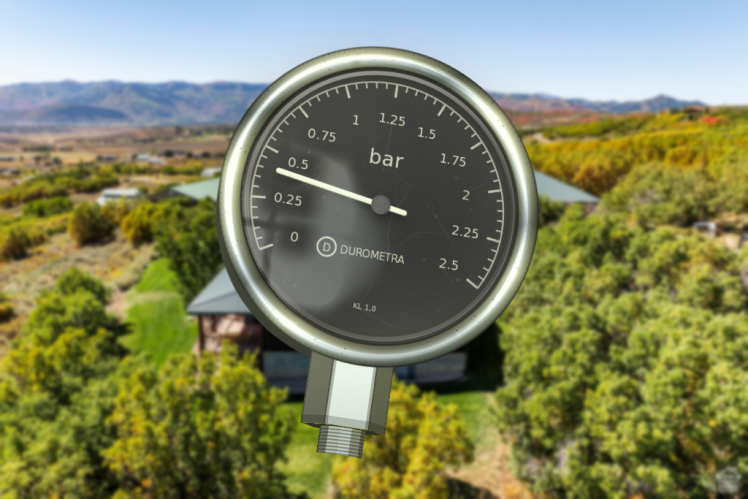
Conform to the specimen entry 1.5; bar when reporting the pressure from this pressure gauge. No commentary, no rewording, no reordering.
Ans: 0.4; bar
